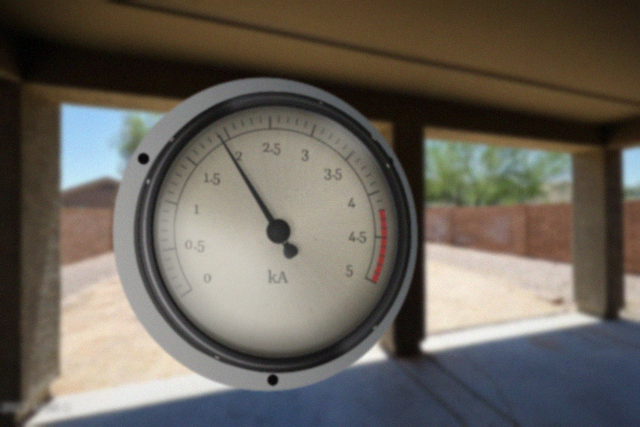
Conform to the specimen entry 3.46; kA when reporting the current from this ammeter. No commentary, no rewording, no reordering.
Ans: 1.9; kA
